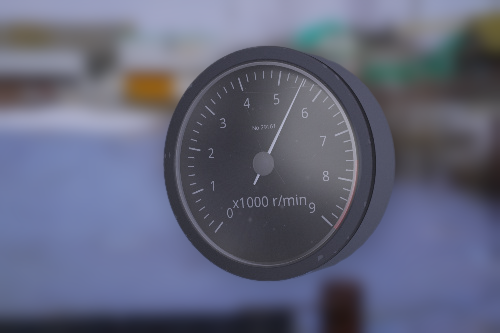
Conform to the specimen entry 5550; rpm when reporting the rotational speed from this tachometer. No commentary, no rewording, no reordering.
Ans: 5600; rpm
